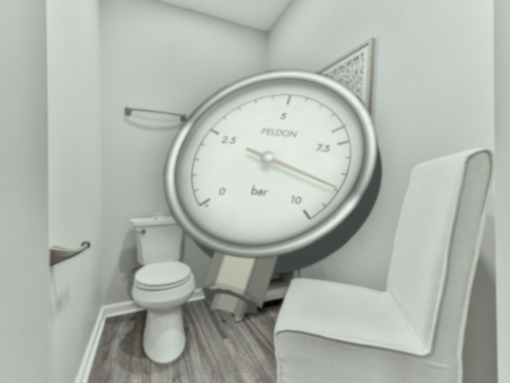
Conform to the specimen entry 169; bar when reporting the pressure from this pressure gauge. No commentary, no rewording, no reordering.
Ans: 9; bar
